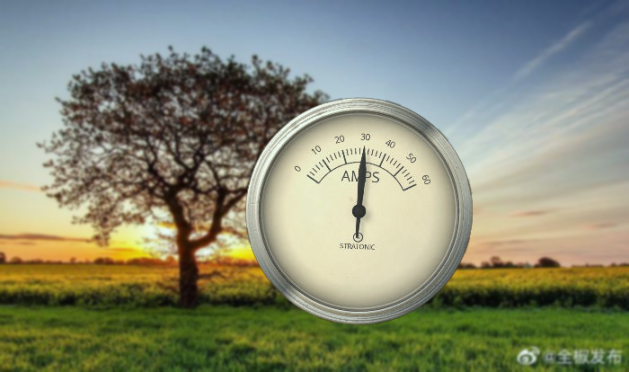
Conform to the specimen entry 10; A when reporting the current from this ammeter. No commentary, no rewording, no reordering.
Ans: 30; A
